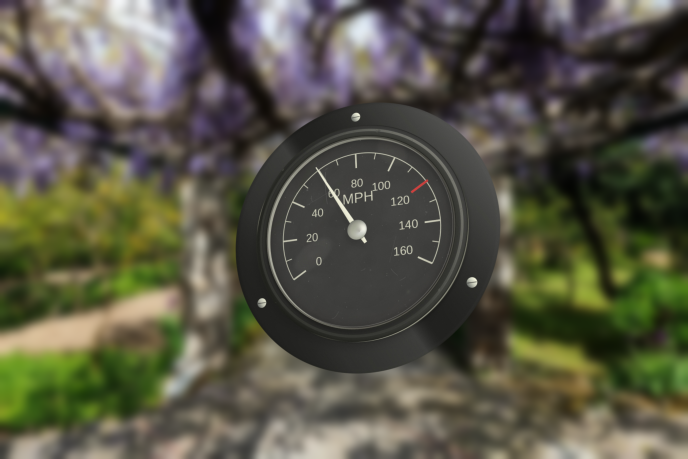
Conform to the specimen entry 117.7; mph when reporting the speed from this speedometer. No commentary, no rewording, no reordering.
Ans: 60; mph
